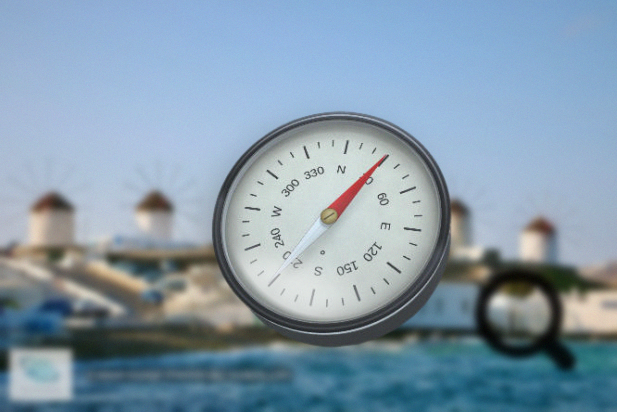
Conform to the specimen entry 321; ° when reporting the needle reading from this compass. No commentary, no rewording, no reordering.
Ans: 30; °
